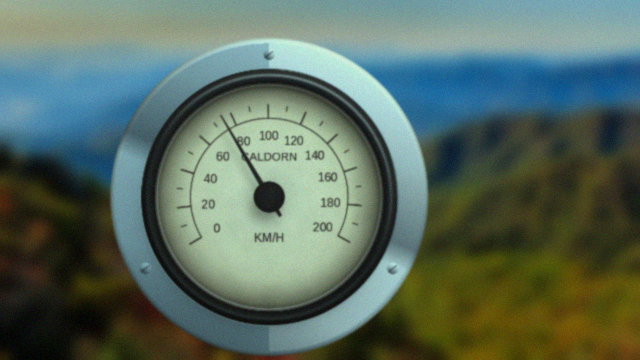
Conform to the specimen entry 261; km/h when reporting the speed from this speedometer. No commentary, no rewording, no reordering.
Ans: 75; km/h
